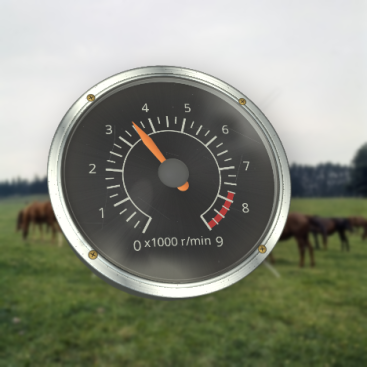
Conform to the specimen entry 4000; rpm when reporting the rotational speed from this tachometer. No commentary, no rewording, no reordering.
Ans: 3500; rpm
